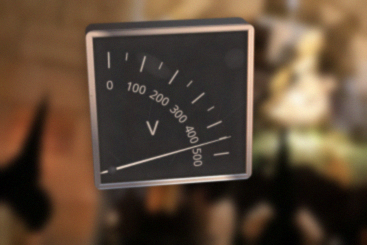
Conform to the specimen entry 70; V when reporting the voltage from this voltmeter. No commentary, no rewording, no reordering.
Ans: 450; V
